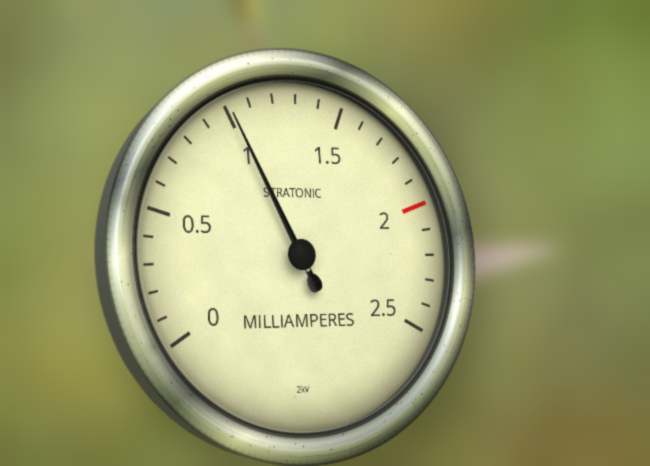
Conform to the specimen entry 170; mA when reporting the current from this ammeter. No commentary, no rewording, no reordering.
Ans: 1; mA
